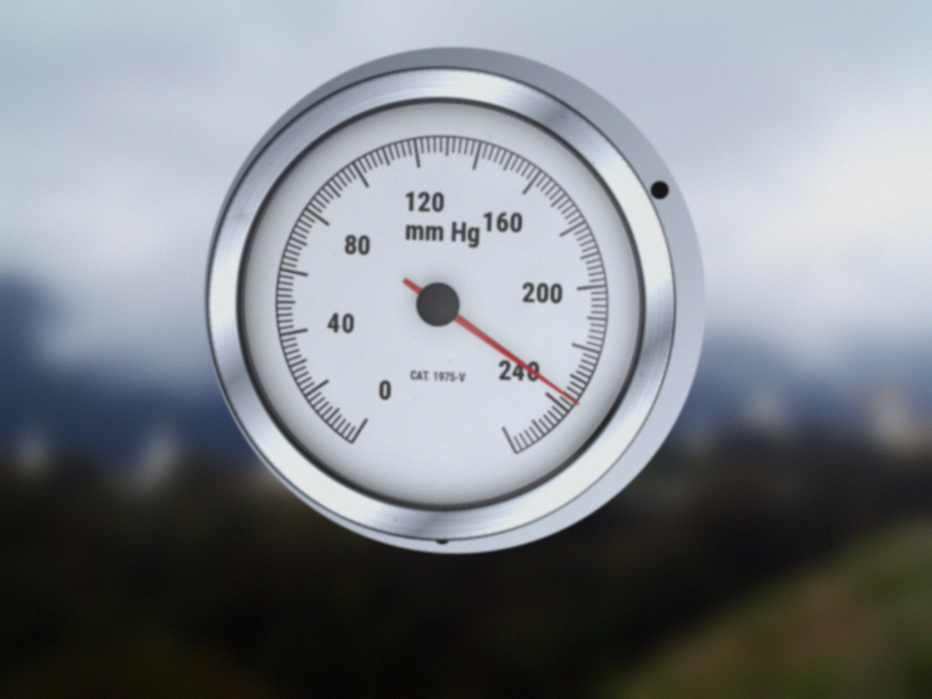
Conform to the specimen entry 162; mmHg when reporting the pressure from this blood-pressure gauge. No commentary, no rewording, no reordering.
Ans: 236; mmHg
